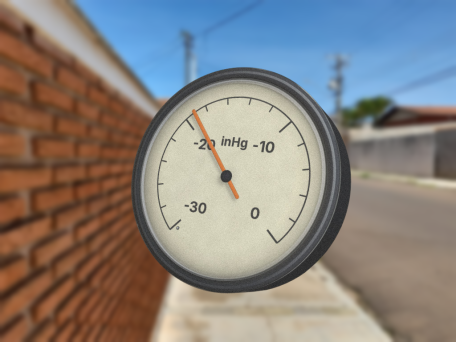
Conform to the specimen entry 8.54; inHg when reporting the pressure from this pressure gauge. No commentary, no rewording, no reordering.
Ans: -19; inHg
